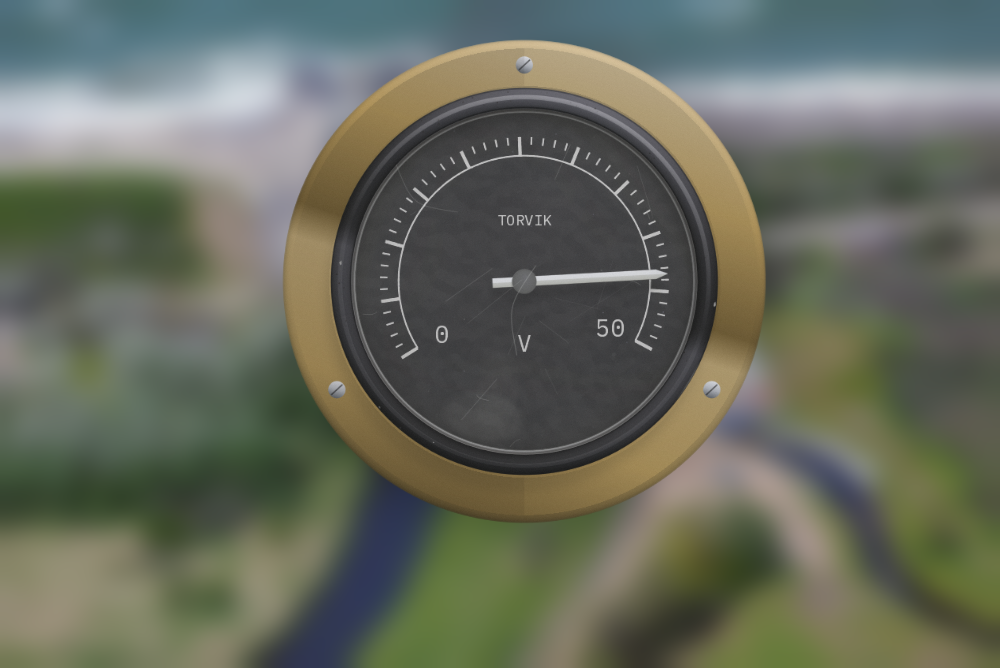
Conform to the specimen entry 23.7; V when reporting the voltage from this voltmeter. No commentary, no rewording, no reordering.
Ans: 43.5; V
